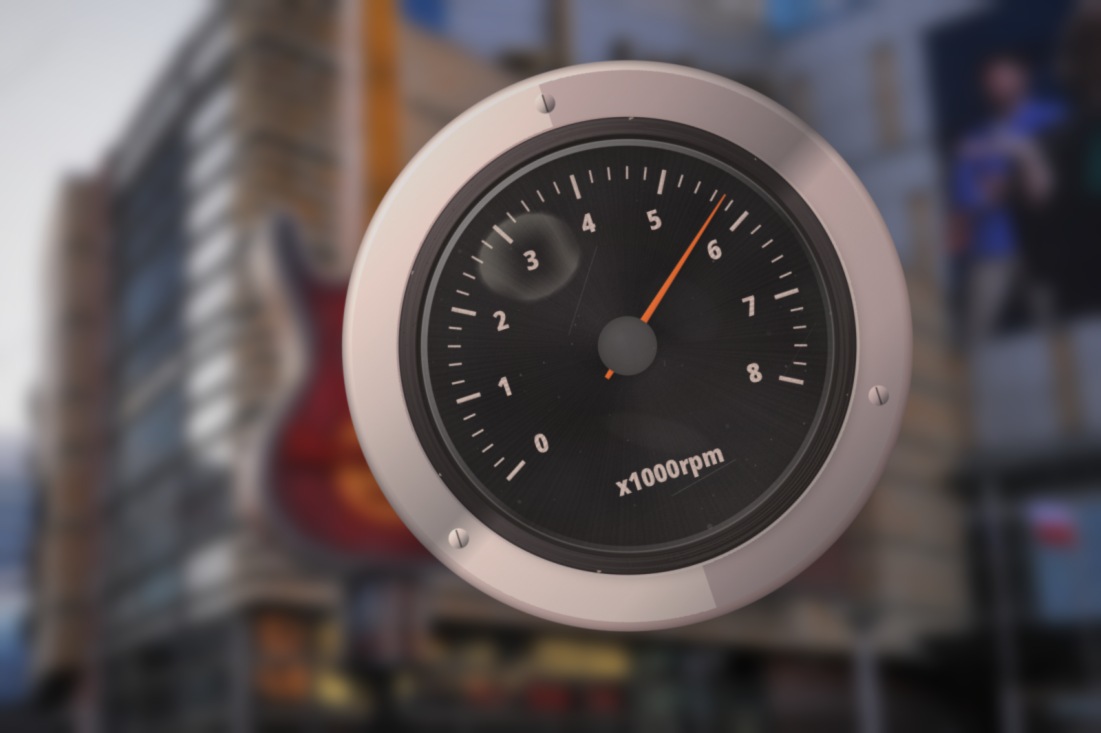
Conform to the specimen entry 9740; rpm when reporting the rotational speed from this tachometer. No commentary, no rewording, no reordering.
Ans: 5700; rpm
